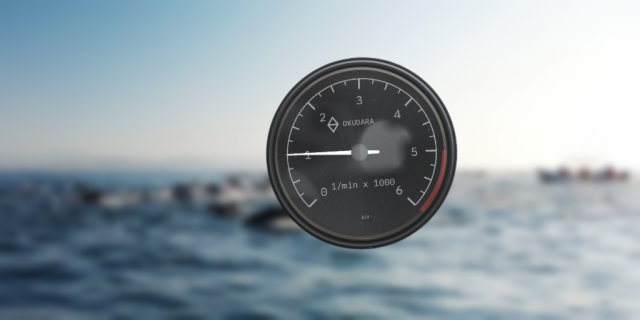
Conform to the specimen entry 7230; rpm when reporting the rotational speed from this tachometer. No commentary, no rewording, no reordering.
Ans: 1000; rpm
